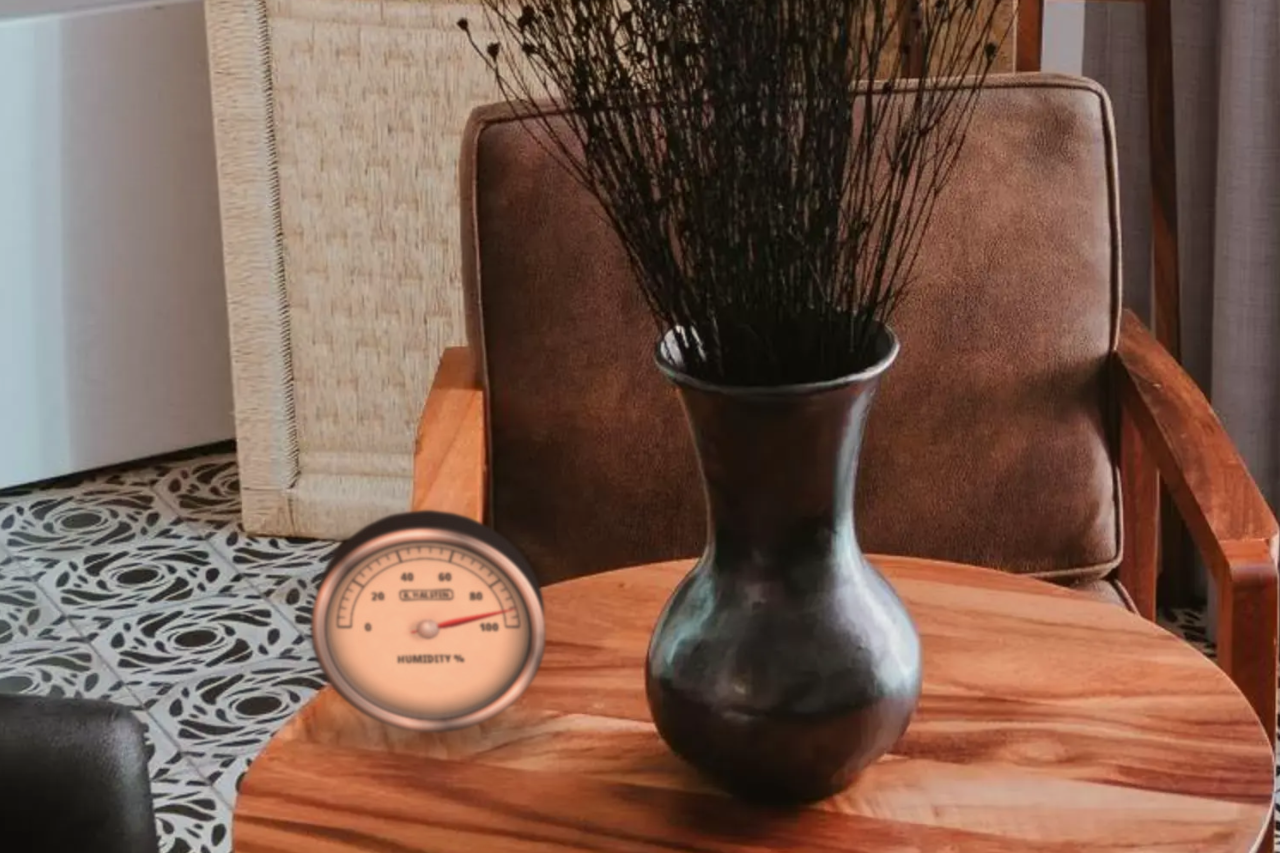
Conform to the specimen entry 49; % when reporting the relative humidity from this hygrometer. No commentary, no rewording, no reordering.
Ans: 92; %
